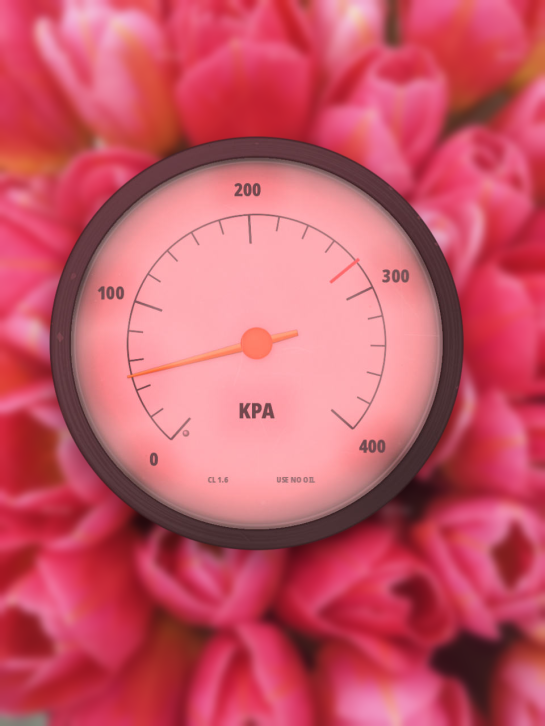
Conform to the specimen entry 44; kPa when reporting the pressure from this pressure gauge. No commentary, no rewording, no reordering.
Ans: 50; kPa
